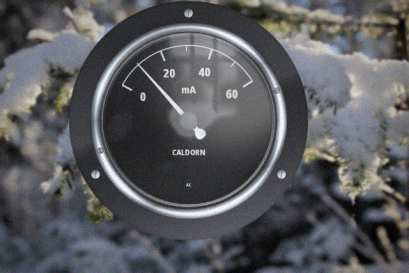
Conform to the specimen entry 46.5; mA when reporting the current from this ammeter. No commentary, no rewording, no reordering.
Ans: 10; mA
